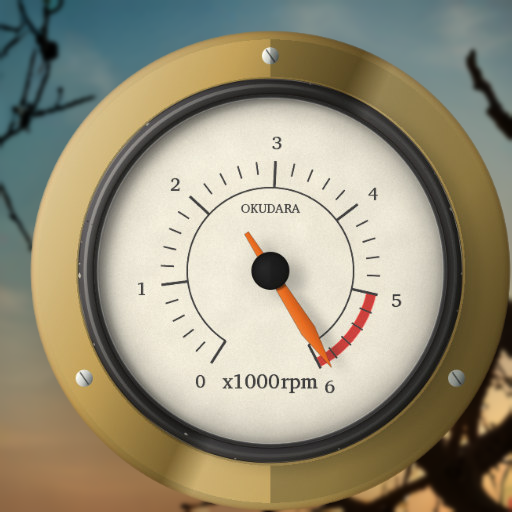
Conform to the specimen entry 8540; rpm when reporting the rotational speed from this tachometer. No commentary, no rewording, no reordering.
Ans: 5900; rpm
